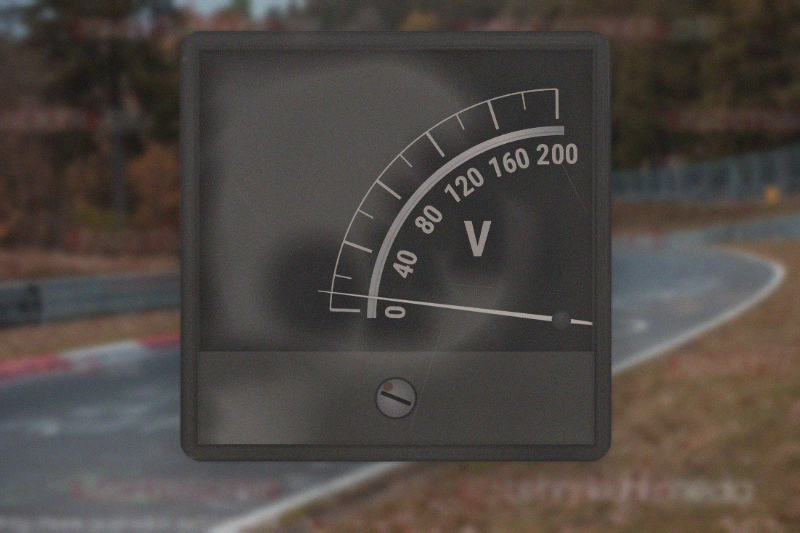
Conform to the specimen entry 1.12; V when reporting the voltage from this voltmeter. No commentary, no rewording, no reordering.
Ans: 10; V
